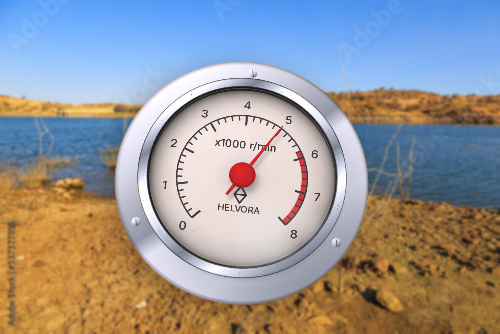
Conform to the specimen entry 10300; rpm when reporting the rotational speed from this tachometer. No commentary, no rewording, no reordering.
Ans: 5000; rpm
